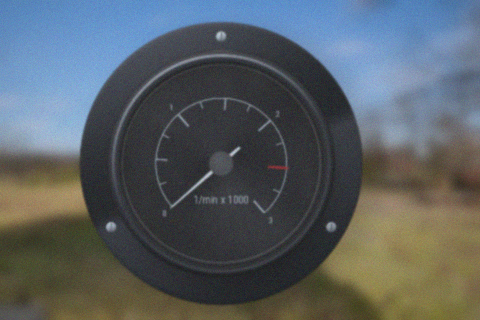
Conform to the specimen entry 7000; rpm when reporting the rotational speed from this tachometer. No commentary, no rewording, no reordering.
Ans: 0; rpm
